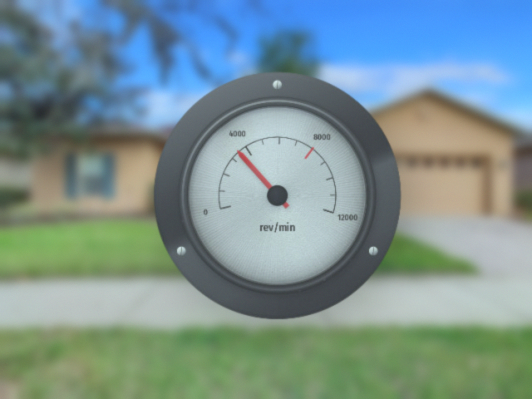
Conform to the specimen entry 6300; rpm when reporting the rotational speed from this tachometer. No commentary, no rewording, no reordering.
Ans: 3500; rpm
